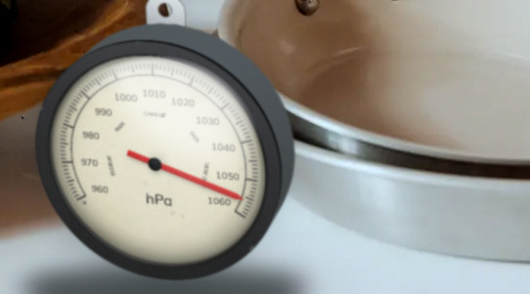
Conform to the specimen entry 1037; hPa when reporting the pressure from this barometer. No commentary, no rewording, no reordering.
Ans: 1055; hPa
